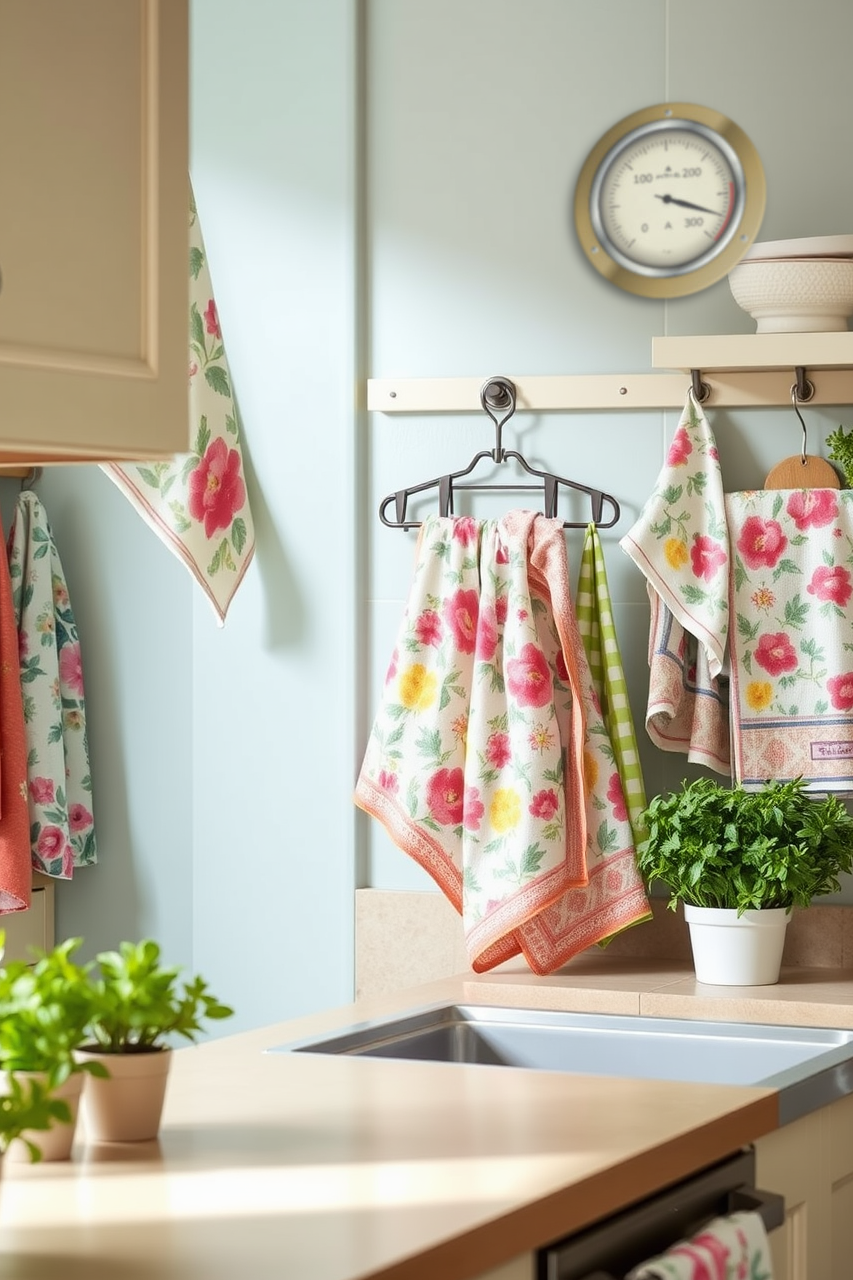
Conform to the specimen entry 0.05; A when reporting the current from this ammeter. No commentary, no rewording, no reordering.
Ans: 275; A
